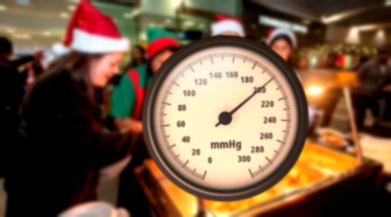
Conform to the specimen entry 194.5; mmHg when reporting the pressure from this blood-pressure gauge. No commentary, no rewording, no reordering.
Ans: 200; mmHg
